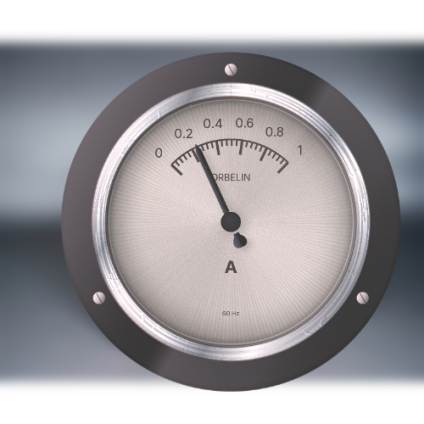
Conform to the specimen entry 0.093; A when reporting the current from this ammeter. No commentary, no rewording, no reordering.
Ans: 0.24; A
